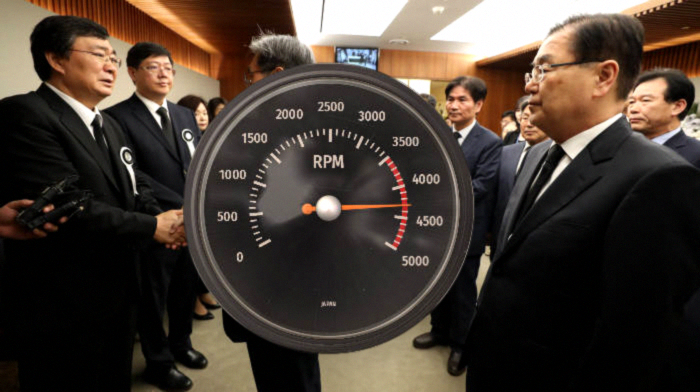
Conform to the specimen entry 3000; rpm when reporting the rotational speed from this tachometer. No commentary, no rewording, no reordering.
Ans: 4300; rpm
